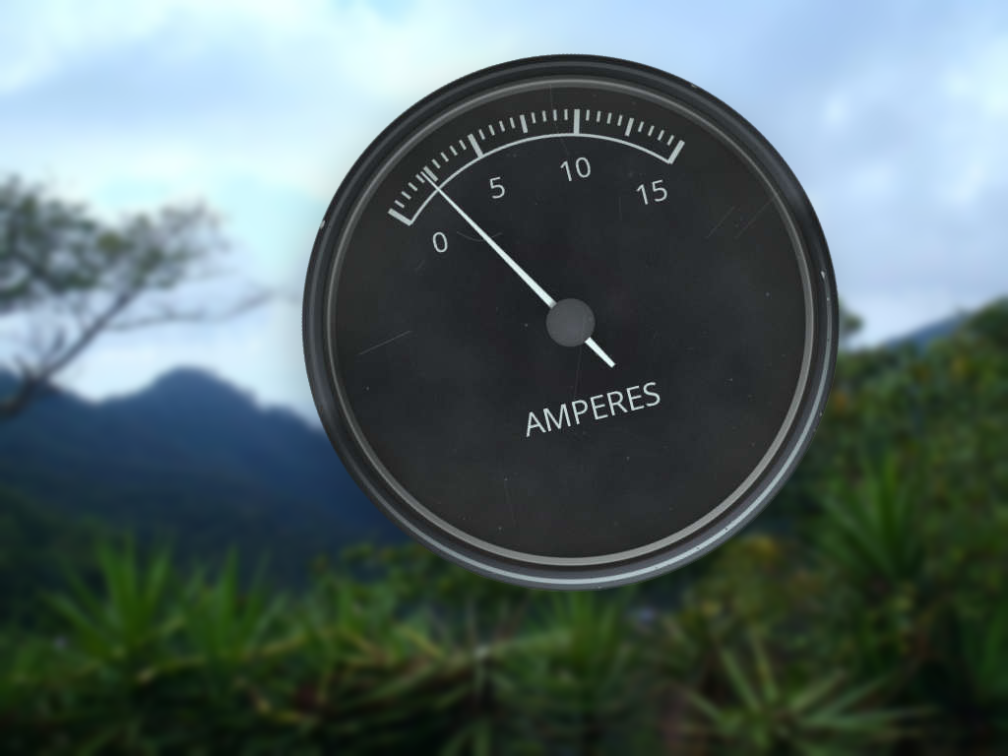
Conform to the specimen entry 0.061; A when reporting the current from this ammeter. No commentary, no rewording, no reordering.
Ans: 2.25; A
